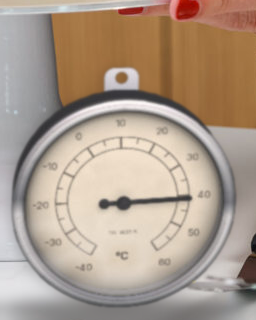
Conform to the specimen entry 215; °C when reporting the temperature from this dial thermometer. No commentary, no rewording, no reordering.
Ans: 40; °C
